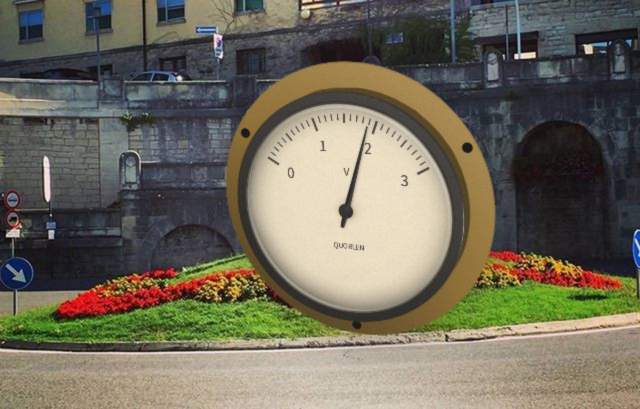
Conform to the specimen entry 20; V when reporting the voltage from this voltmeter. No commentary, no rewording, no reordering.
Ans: 1.9; V
